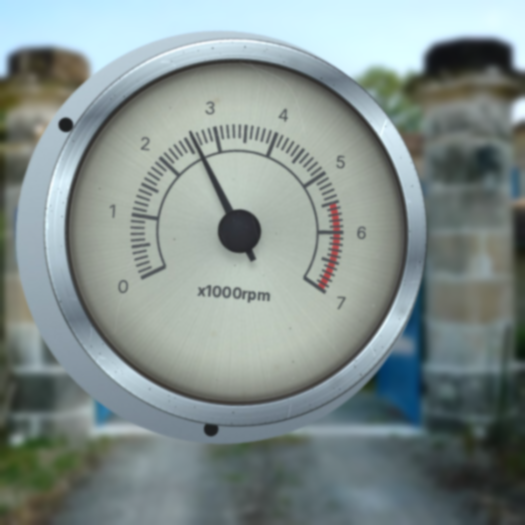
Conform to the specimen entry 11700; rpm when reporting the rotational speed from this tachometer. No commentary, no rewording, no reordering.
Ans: 2600; rpm
